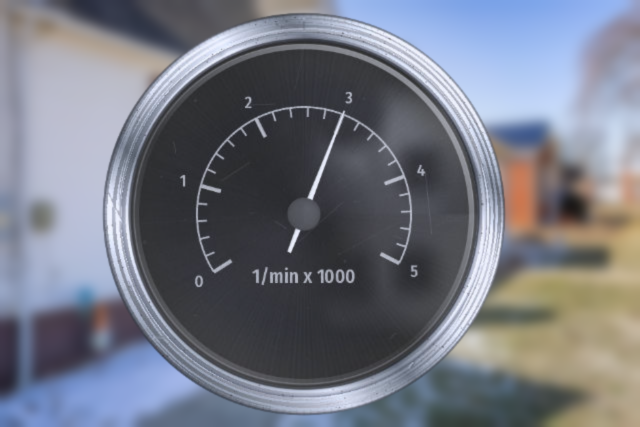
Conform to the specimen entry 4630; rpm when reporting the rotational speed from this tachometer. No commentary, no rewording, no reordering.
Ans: 3000; rpm
